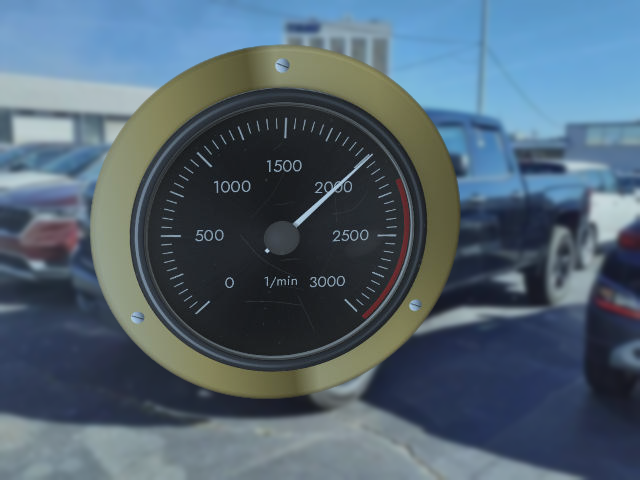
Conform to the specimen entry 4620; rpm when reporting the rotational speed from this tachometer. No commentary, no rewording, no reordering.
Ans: 2000; rpm
